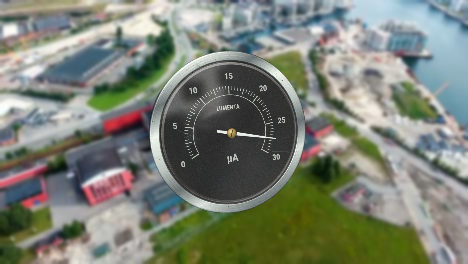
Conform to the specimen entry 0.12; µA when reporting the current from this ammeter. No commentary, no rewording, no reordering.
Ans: 27.5; µA
